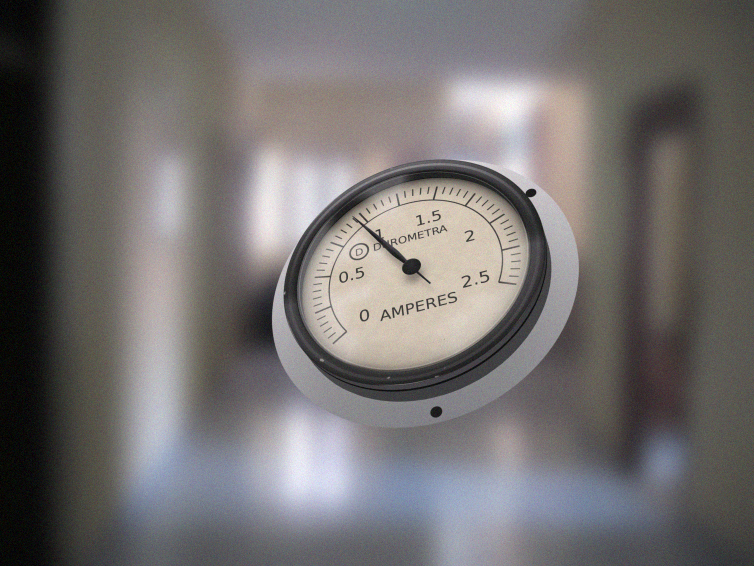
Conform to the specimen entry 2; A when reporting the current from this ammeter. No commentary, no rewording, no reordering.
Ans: 0.95; A
